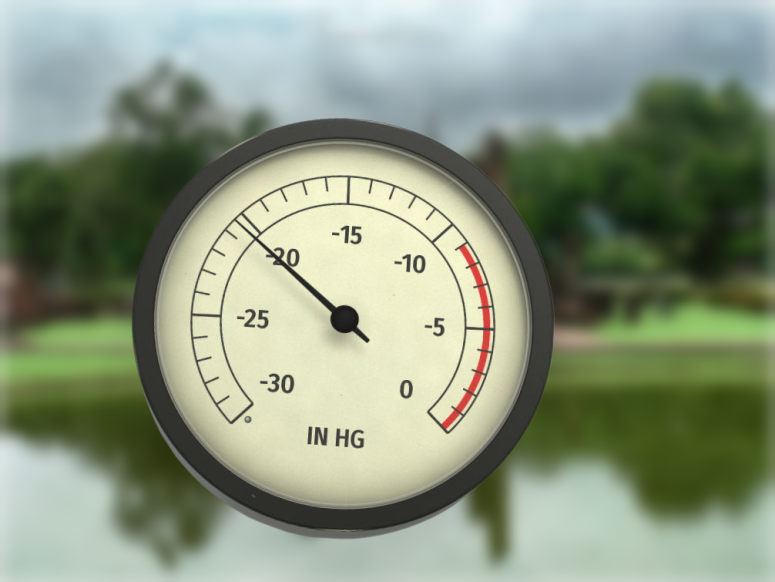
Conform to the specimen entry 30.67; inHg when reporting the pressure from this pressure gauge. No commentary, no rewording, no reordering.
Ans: -20.5; inHg
